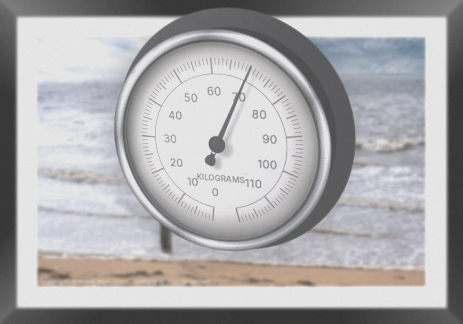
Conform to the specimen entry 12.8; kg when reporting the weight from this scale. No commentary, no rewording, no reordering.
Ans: 70; kg
